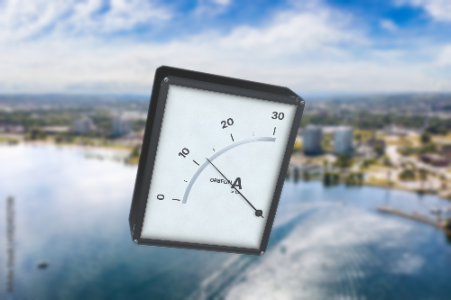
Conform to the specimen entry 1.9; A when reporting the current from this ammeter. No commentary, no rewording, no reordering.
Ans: 12.5; A
